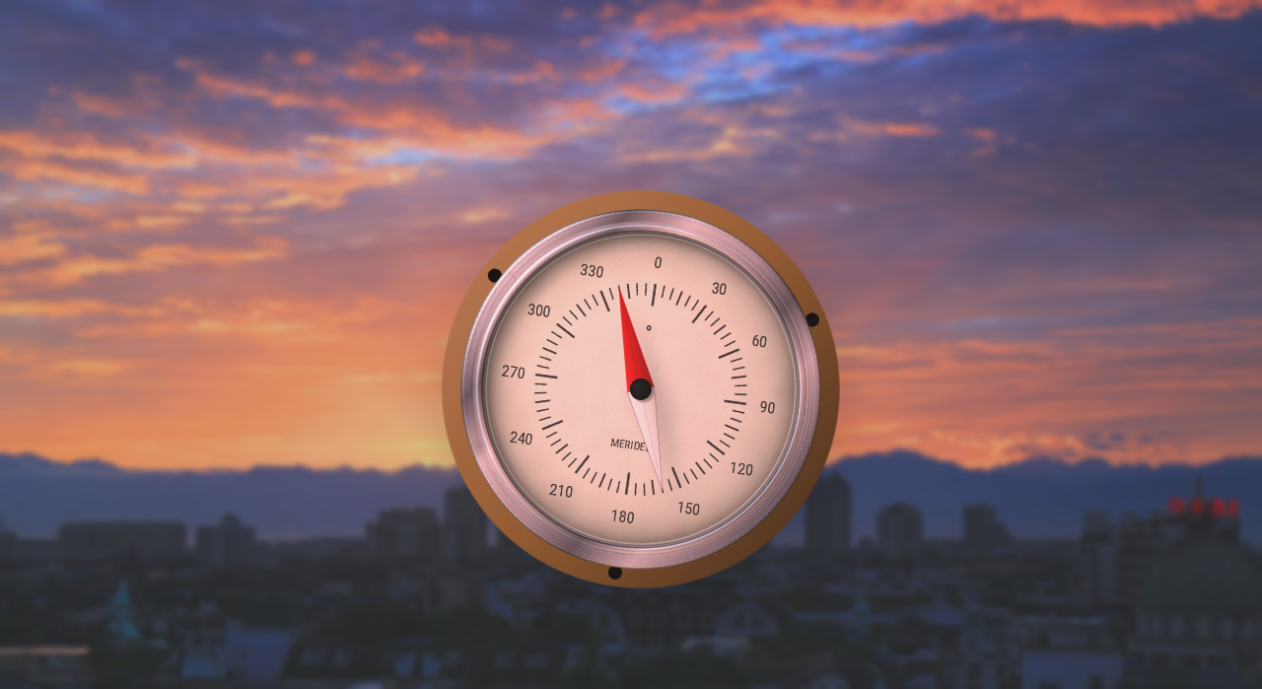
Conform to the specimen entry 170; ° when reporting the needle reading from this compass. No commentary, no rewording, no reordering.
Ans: 340; °
